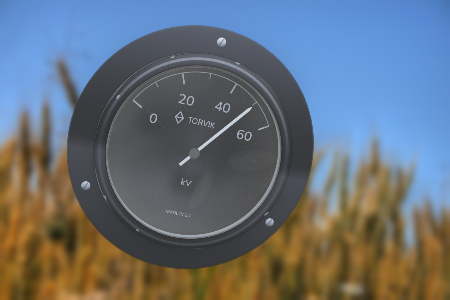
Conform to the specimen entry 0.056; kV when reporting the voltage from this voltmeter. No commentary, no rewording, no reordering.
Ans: 50; kV
